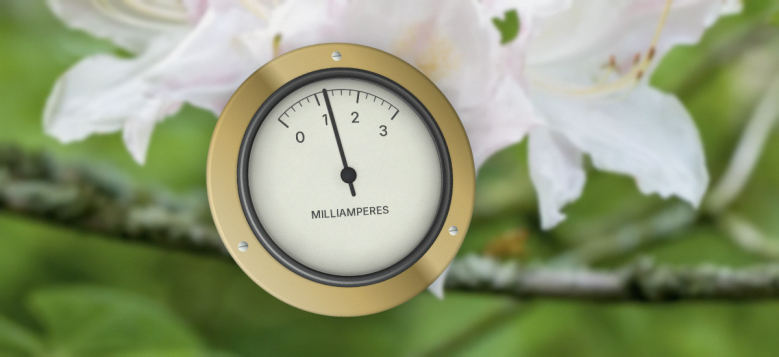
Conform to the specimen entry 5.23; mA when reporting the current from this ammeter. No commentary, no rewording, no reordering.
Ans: 1.2; mA
